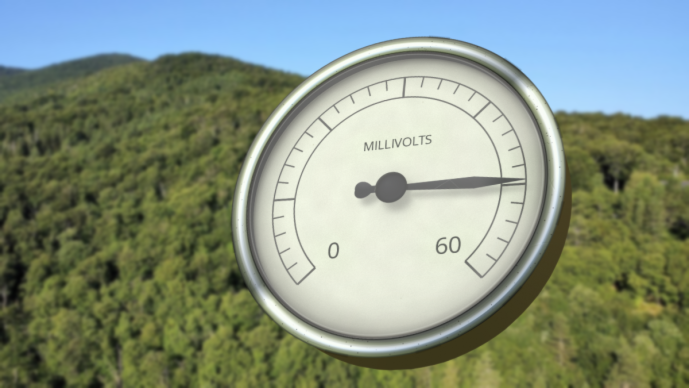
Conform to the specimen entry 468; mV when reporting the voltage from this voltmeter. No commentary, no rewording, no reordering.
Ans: 50; mV
